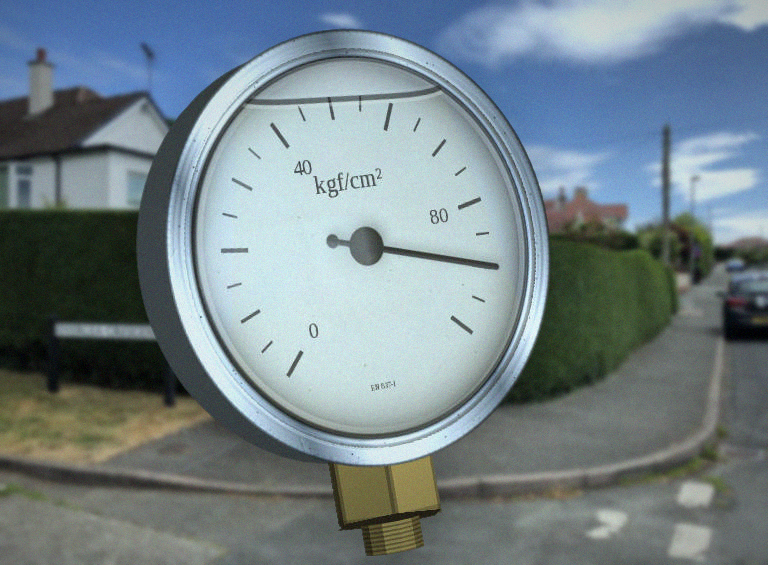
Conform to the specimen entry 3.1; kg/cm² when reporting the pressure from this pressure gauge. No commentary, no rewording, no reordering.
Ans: 90; kg/cm²
